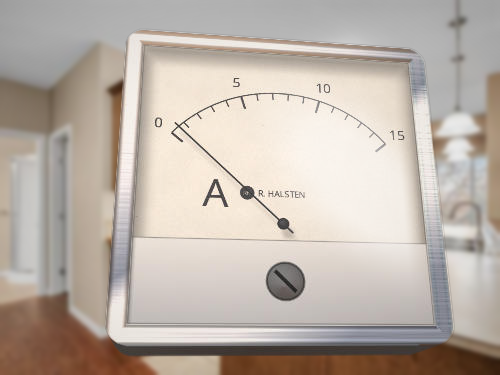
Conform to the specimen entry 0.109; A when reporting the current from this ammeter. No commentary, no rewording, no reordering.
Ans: 0.5; A
